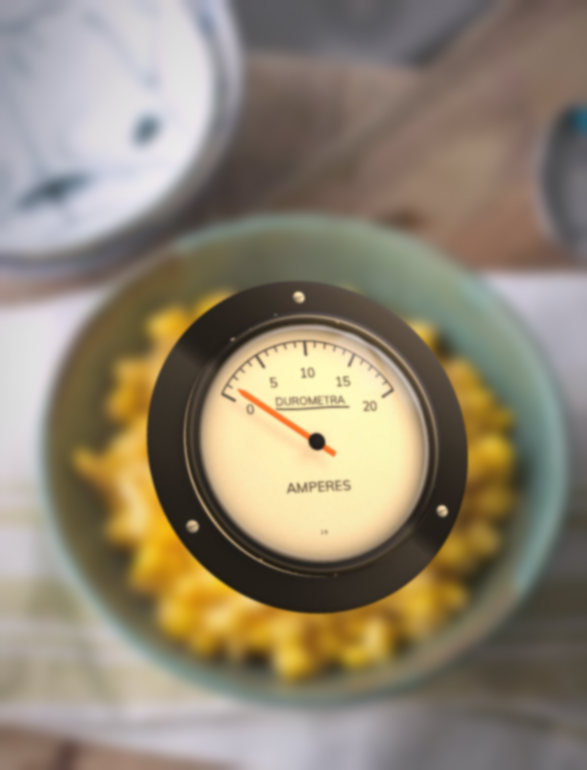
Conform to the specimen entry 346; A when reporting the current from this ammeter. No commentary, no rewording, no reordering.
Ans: 1; A
